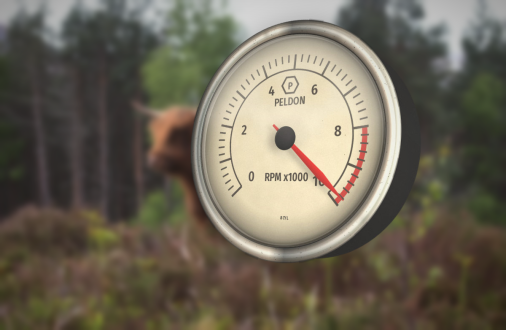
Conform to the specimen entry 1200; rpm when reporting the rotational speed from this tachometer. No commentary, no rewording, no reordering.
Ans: 9800; rpm
